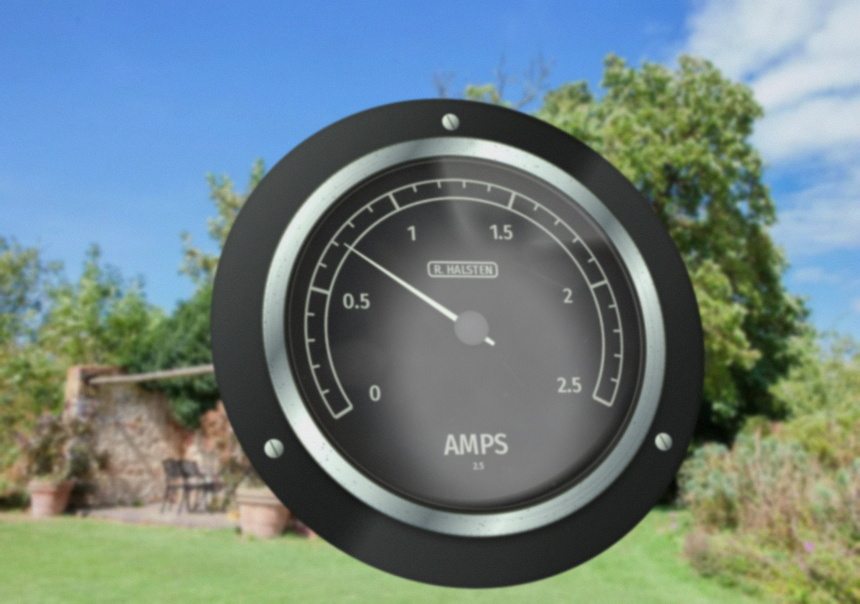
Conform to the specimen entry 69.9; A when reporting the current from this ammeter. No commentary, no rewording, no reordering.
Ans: 0.7; A
